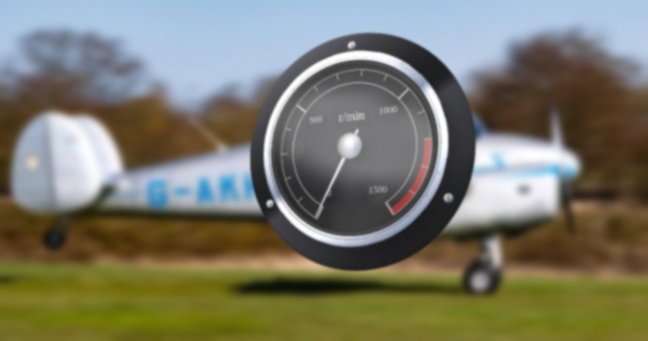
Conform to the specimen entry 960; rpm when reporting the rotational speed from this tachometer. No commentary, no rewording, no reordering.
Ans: 0; rpm
